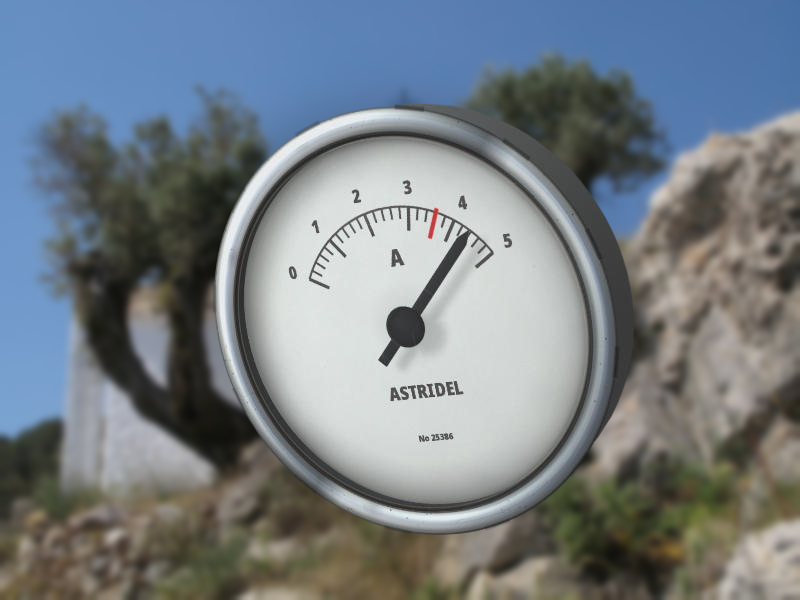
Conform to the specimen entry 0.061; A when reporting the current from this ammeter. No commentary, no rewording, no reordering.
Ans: 4.4; A
